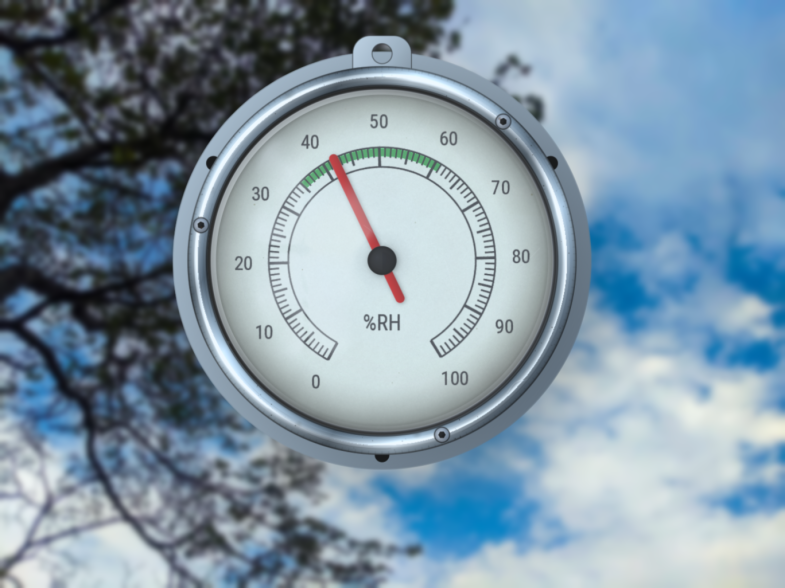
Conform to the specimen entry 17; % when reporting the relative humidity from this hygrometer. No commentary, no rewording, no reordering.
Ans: 42; %
